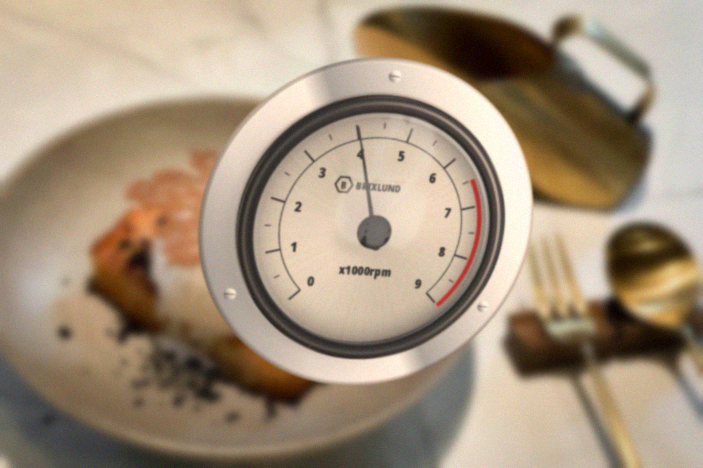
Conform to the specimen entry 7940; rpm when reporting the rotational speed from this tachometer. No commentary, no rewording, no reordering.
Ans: 4000; rpm
